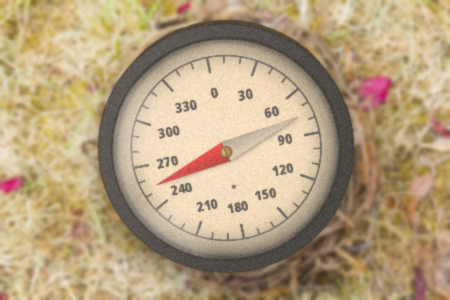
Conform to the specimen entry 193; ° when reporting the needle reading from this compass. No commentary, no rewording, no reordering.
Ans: 255; °
